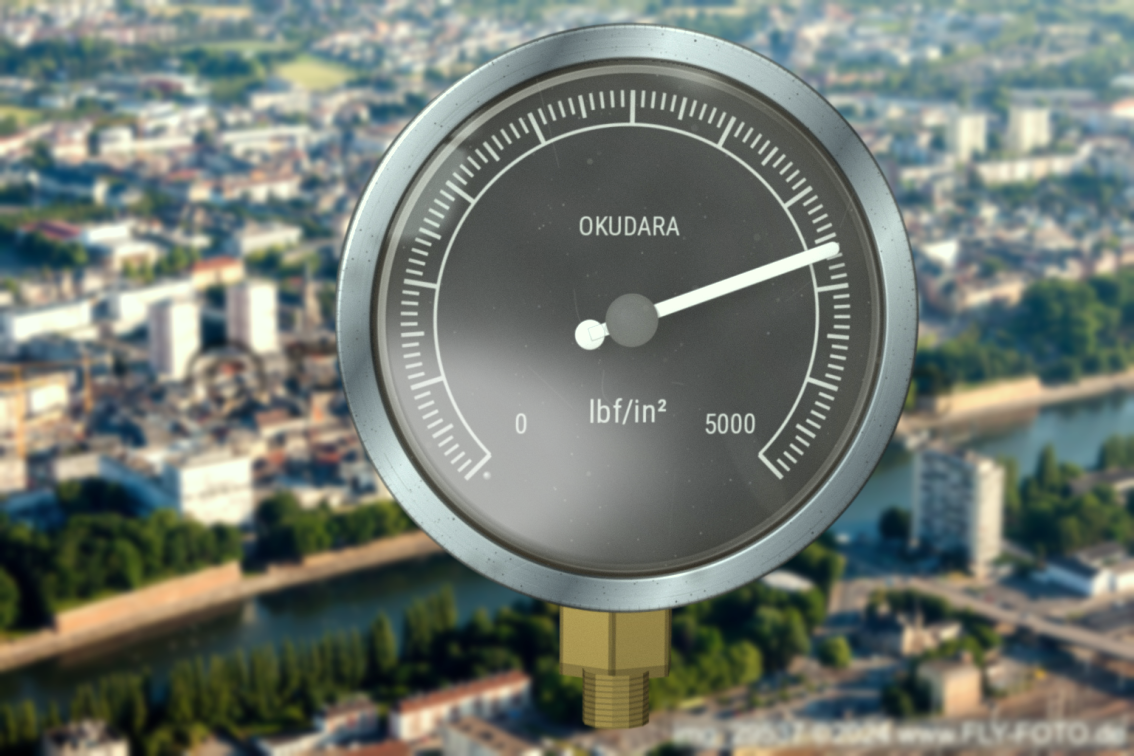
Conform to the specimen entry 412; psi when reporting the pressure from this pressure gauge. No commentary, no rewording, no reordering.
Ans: 3800; psi
